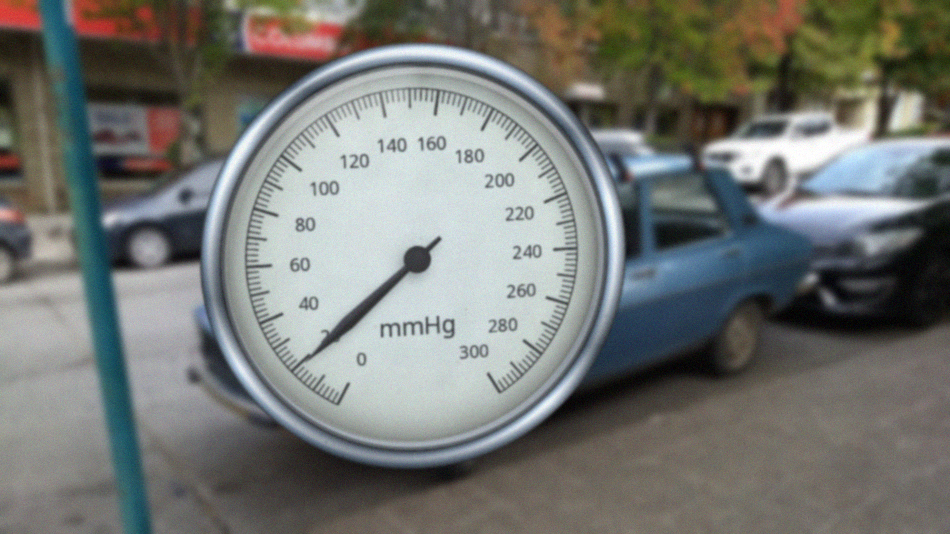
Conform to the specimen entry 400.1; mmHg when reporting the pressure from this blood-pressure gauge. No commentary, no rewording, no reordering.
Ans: 20; mmHg
